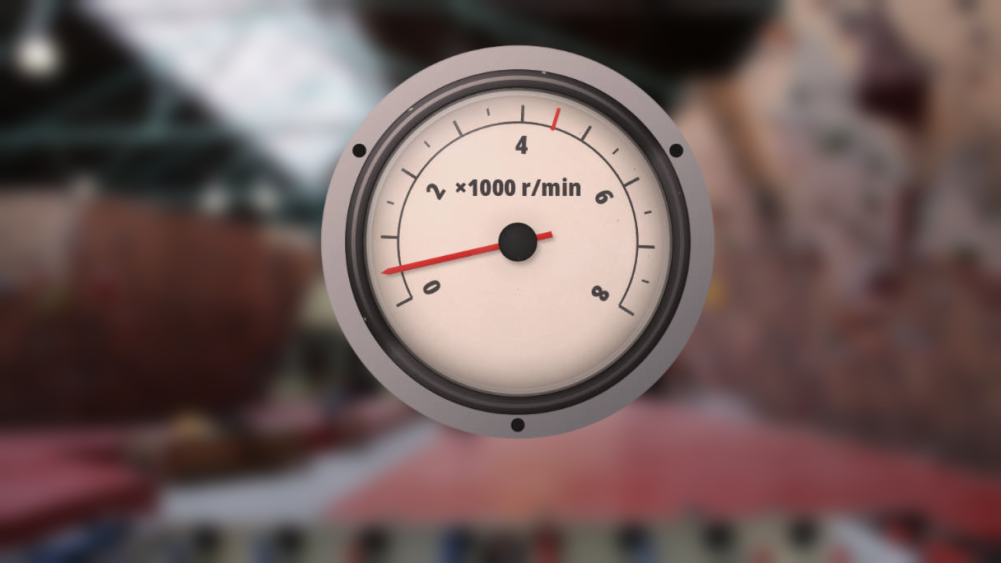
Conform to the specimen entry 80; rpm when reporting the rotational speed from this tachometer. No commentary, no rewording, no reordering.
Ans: 500; rpm
